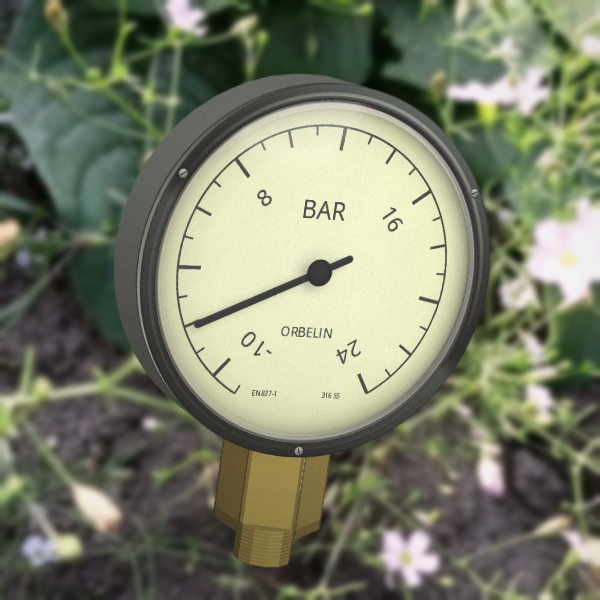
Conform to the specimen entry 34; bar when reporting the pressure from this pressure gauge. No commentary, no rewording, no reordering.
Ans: 2; bar
